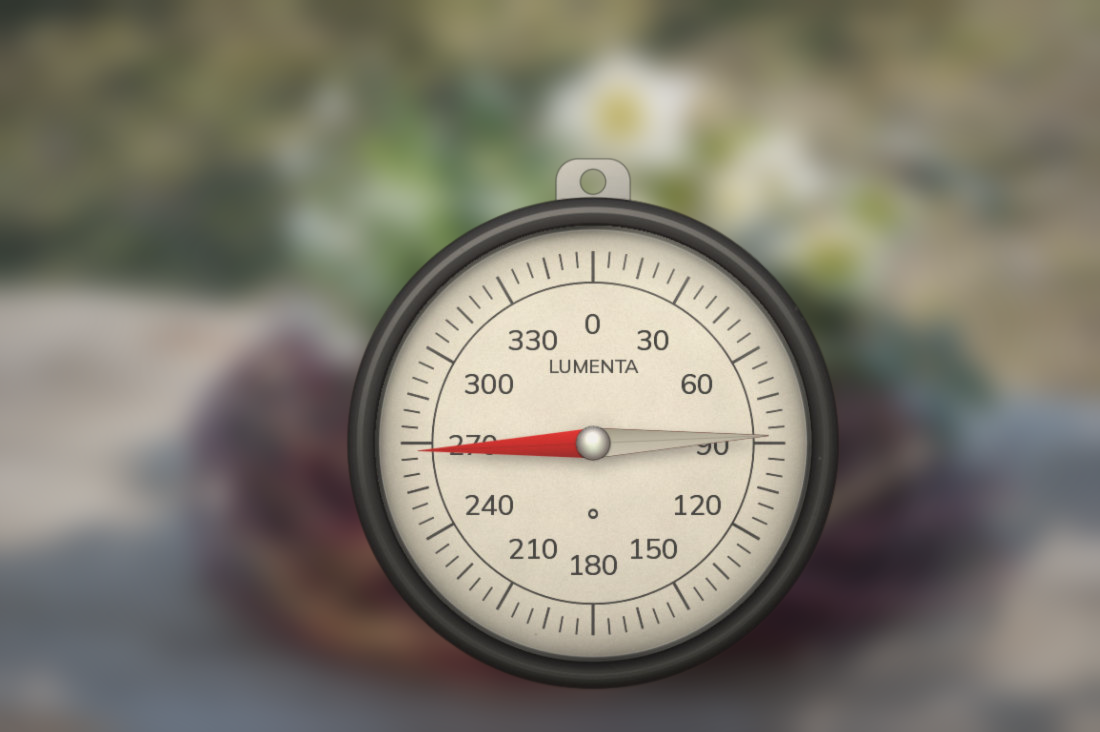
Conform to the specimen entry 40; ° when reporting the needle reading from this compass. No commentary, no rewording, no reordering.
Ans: 267.5; °
